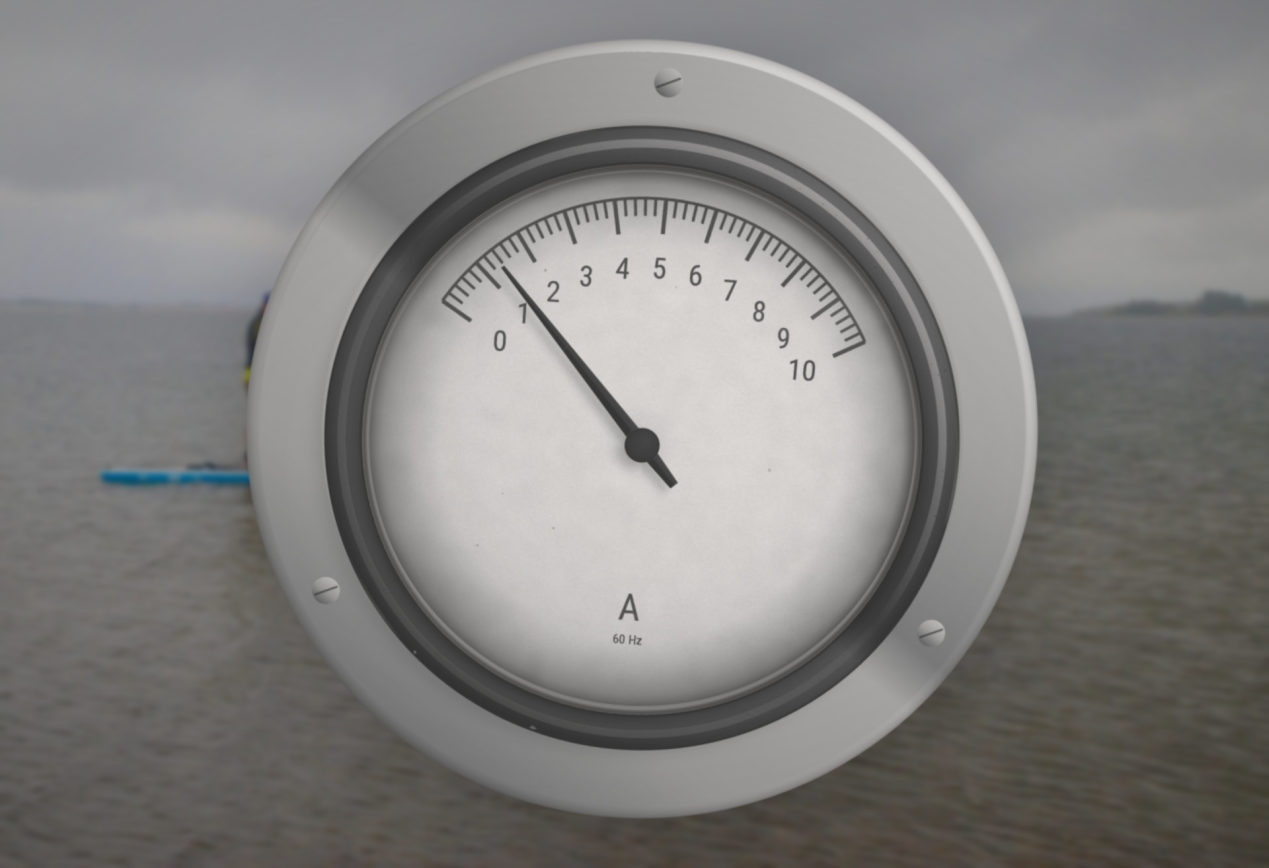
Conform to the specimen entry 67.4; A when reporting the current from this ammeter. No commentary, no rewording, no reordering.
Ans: 1.4; A
